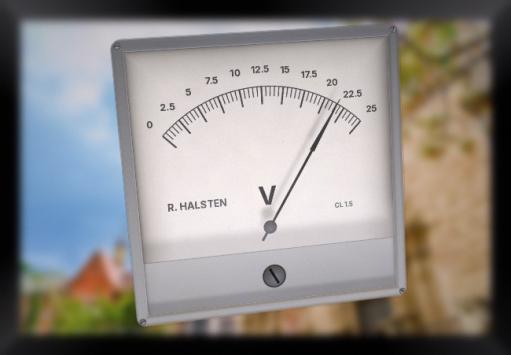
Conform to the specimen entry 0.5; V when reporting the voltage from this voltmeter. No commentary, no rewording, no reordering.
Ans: 21.5; V
